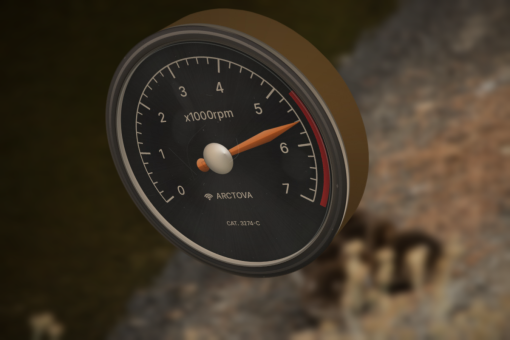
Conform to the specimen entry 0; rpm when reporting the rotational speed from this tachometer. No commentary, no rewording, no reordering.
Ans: 5600; rpm
